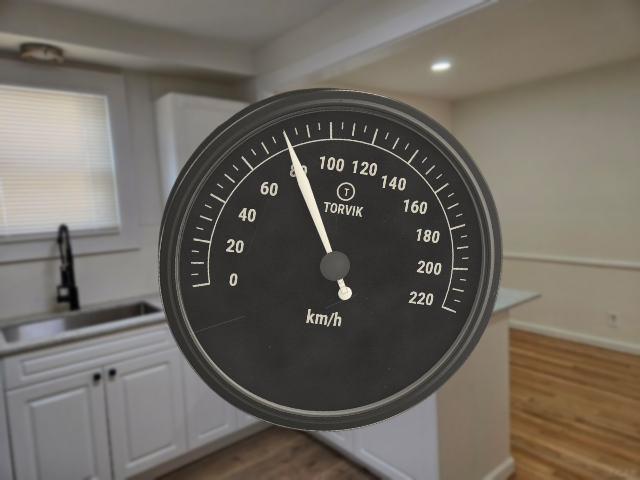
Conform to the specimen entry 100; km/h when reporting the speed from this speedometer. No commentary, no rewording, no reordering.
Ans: 80; km/h
